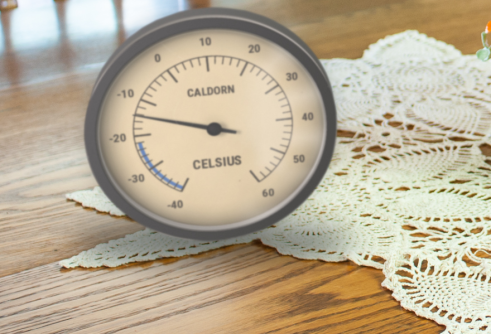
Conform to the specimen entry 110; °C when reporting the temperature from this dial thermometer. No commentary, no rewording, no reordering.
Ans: -14; °C
